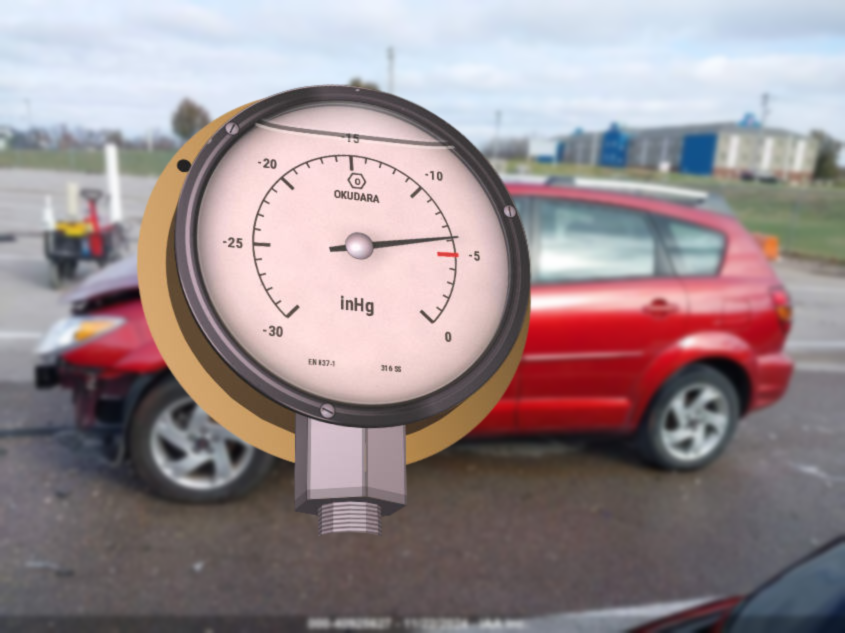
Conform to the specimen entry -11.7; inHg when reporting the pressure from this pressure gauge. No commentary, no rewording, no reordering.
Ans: -6; inHg
